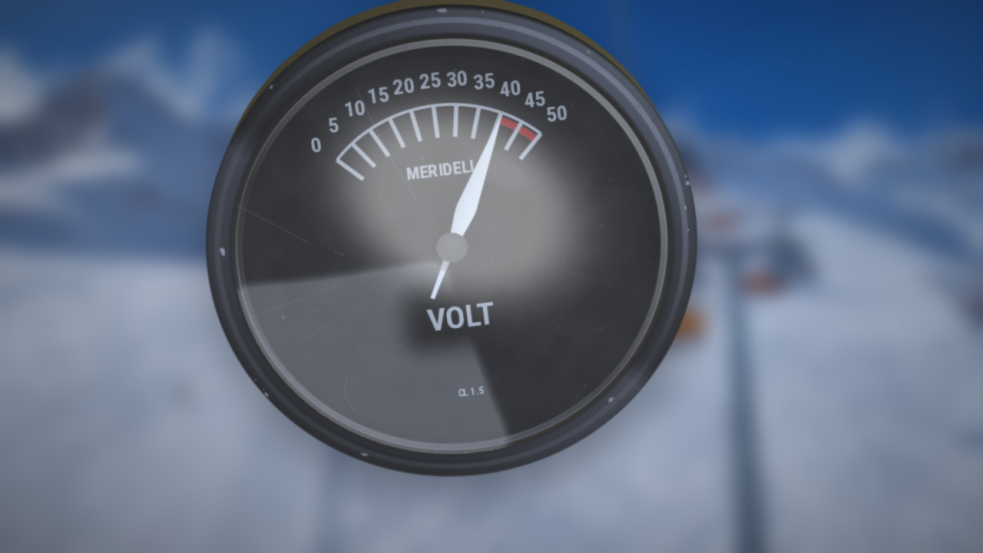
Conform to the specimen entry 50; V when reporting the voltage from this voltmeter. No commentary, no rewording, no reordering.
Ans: 40; V
